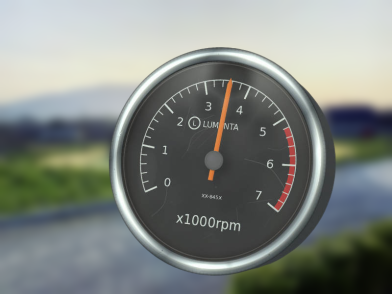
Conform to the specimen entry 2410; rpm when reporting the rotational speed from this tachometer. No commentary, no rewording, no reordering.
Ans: 3600; rpm
